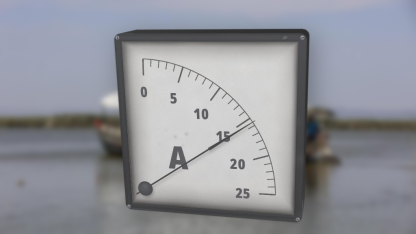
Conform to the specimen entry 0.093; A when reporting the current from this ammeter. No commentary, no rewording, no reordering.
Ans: 15.5; A
